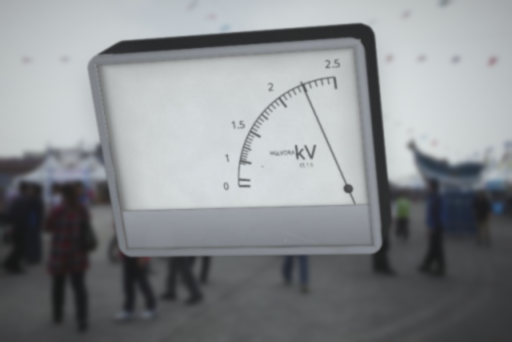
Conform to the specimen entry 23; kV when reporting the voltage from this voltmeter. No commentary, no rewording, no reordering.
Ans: 2.25; kV
